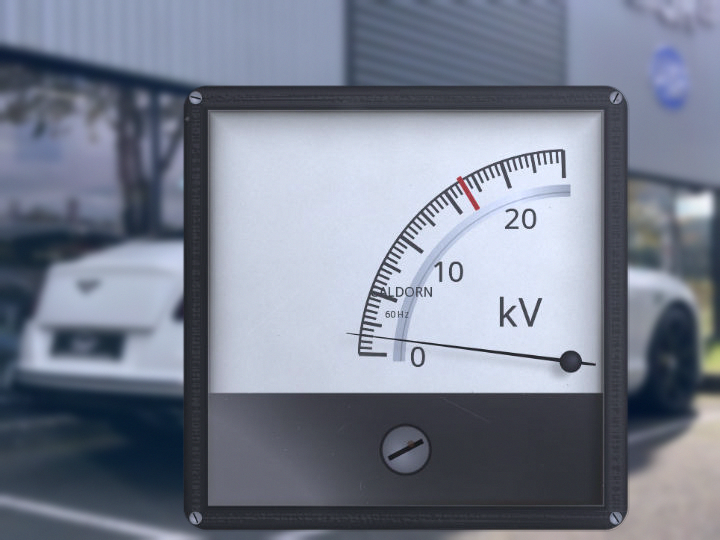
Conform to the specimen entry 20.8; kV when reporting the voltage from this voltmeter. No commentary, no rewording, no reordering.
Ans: 1.5; kV
